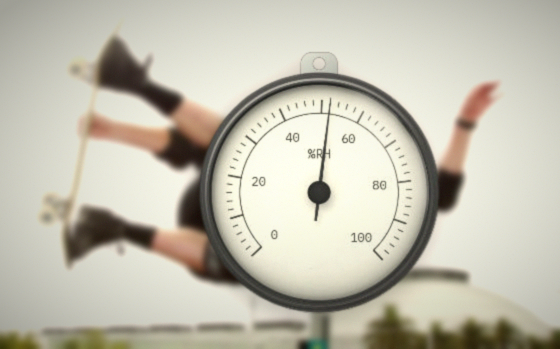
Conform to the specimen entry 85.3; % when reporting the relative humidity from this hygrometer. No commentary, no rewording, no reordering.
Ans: 52; %
